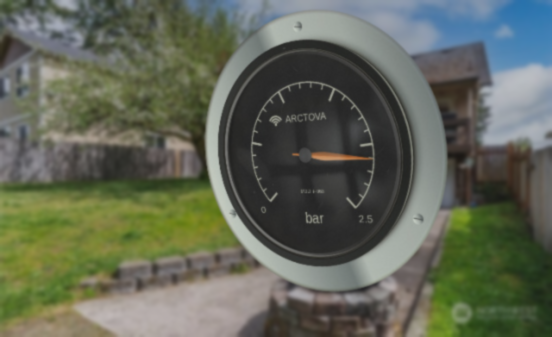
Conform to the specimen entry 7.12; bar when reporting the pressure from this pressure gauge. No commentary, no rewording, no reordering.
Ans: 2.1; bar
